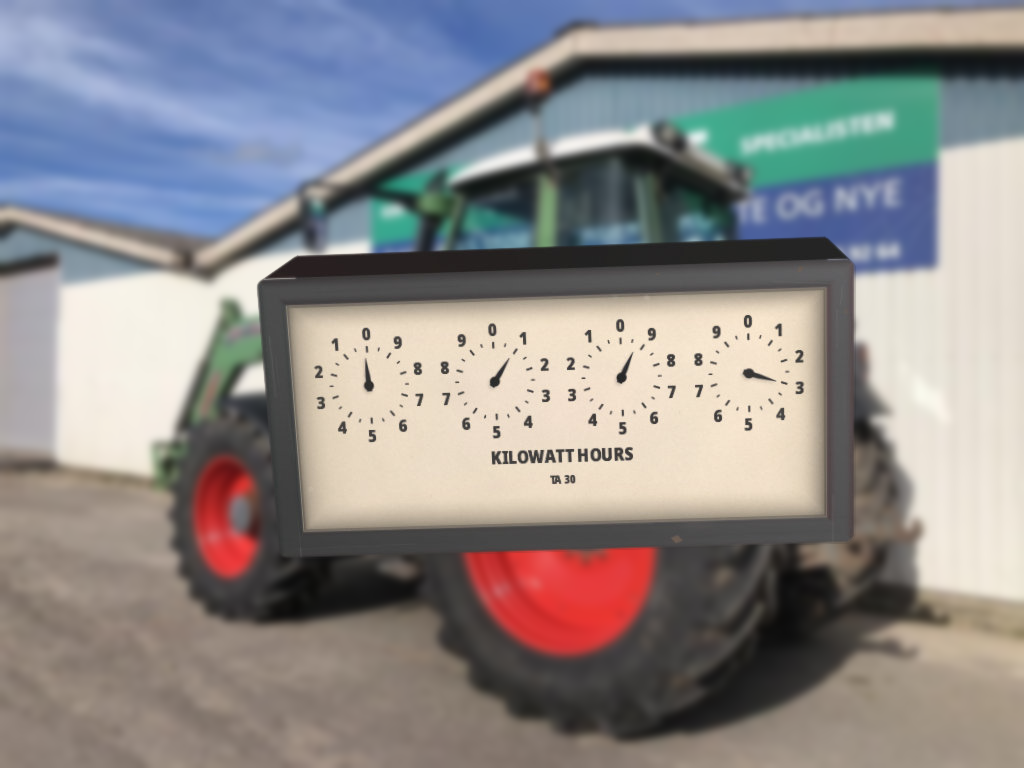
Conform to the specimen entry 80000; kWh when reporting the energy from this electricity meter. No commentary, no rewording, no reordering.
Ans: 93; kWh
